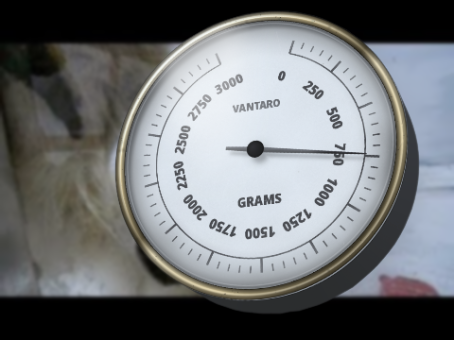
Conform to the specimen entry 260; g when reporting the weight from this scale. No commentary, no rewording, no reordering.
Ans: 750; g
